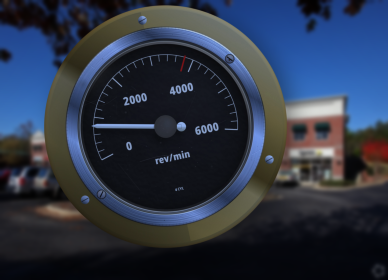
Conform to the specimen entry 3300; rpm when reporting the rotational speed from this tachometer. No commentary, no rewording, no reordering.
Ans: 800; rpm
